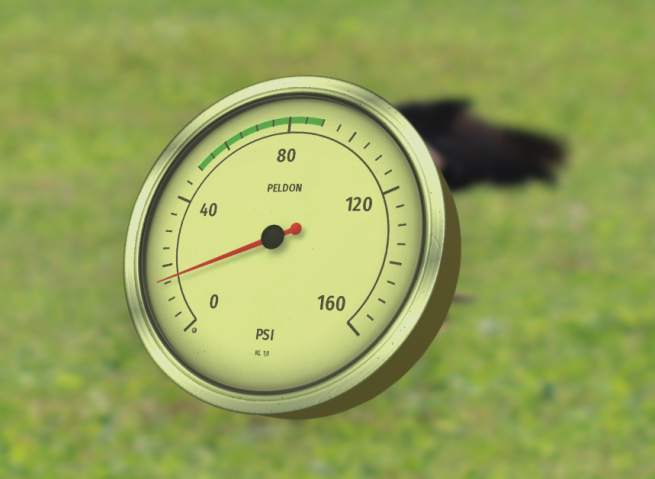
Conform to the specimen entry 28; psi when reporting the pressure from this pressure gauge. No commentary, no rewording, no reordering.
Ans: 15; psi
